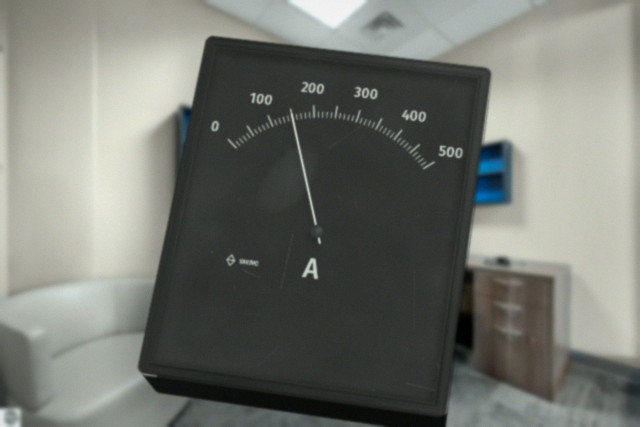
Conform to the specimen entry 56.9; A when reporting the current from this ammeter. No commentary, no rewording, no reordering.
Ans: 150; A
